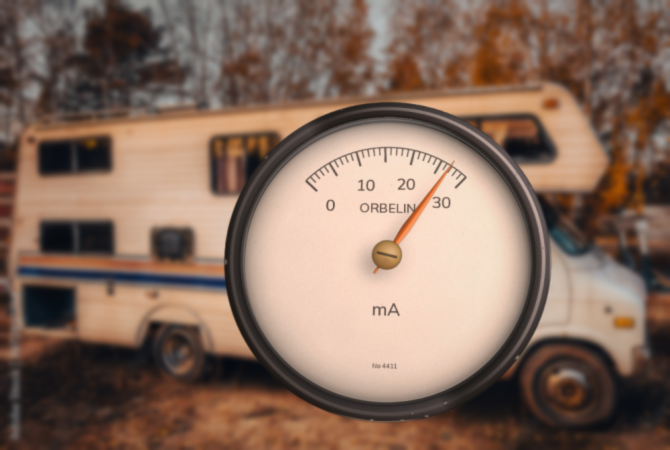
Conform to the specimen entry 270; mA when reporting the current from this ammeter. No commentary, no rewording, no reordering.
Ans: 27; mA
